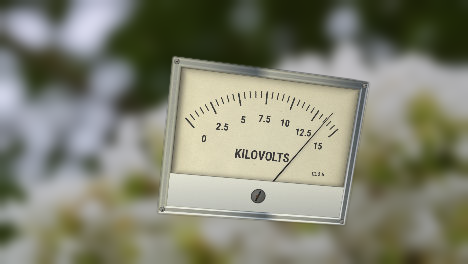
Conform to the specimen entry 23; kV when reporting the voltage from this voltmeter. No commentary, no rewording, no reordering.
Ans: 13.5; kV
